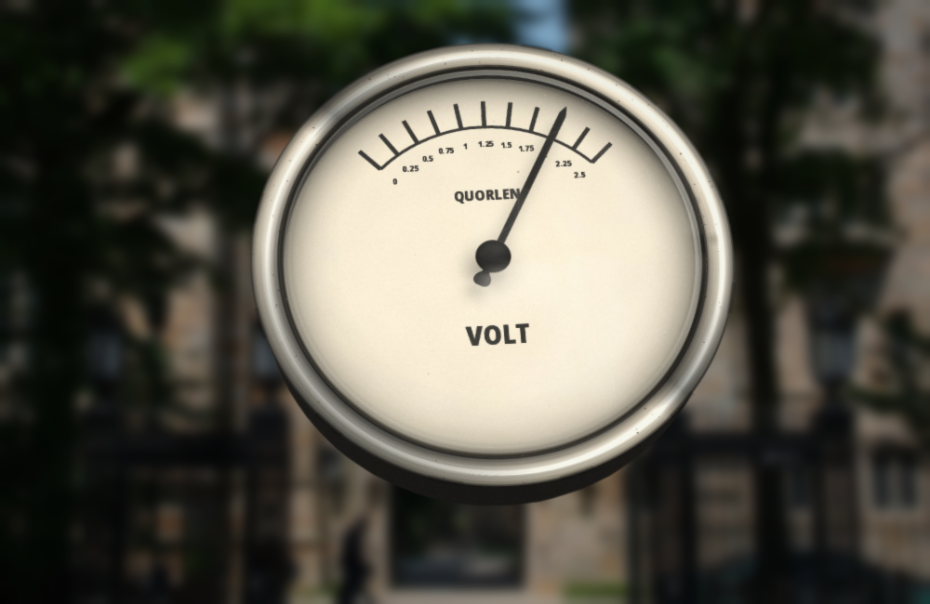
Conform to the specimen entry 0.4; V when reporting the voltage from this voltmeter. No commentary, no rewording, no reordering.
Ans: 2; V
